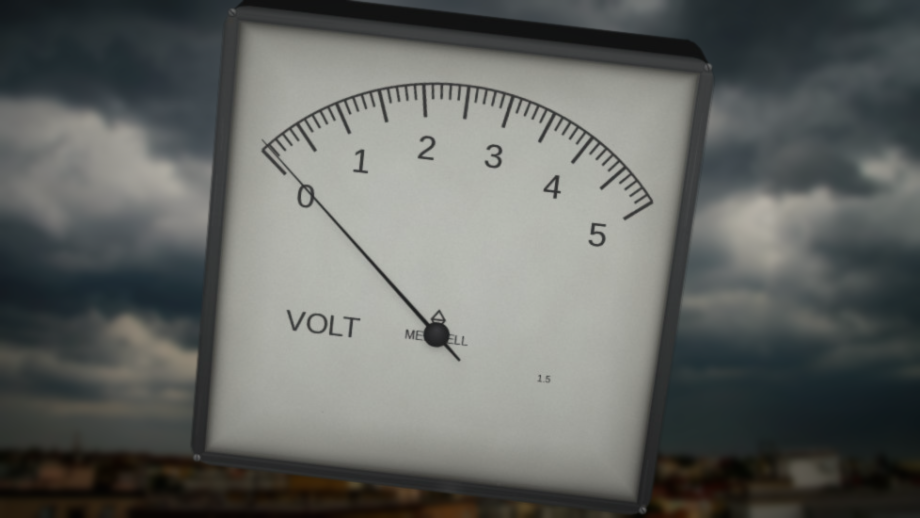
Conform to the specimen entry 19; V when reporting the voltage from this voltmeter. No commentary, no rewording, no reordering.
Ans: 0.1; V
